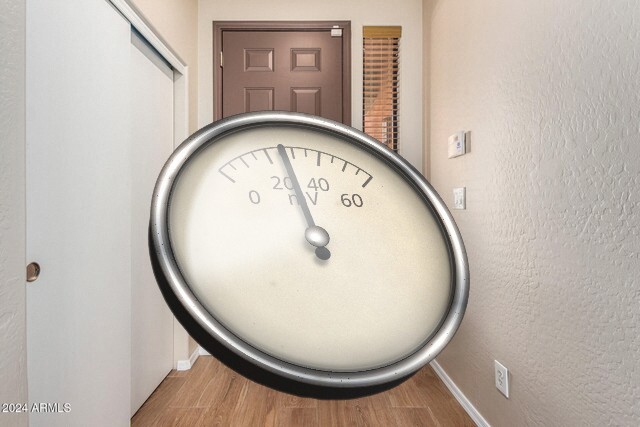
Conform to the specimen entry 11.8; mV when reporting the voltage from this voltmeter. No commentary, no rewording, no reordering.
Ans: 25; mV
